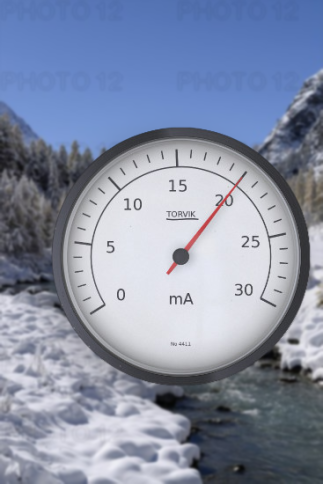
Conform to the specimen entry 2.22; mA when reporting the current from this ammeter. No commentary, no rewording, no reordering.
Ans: 20; mA
